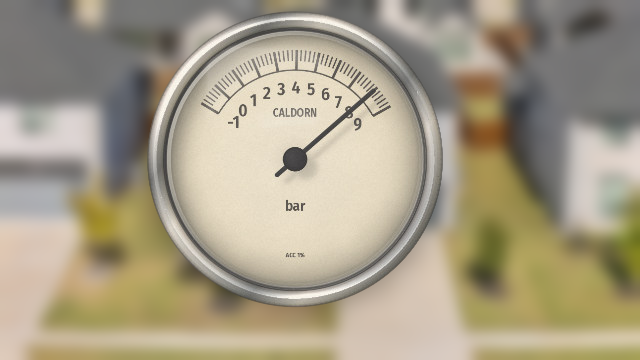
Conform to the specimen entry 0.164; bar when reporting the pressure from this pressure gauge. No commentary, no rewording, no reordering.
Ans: 8; bar
